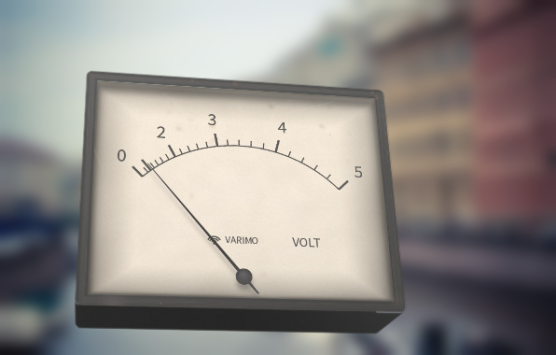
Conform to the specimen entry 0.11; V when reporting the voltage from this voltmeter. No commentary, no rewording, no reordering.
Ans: 1; V
